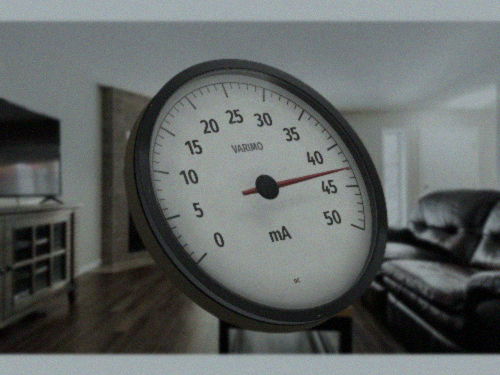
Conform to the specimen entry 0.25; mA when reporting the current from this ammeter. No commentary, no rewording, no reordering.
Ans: 43; mA
